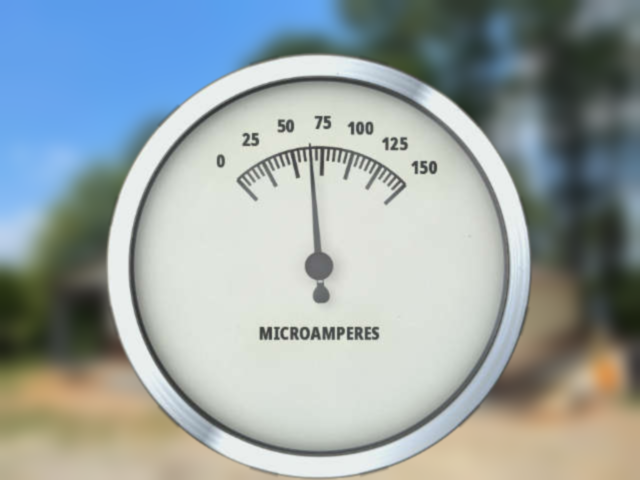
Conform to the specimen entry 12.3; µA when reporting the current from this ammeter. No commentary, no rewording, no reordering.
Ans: 65; µA
